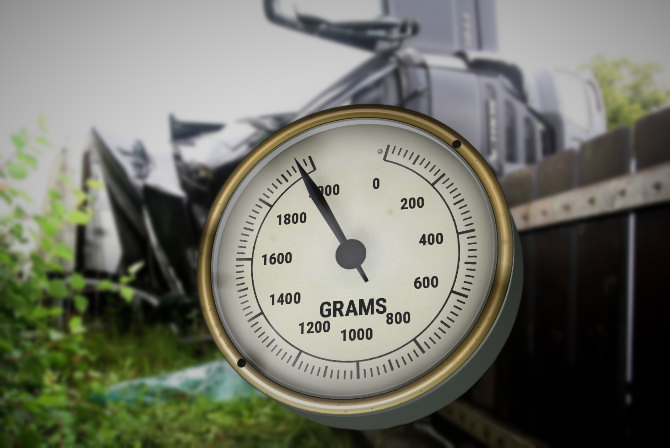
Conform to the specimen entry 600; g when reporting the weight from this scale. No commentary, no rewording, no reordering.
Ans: 1960; g
